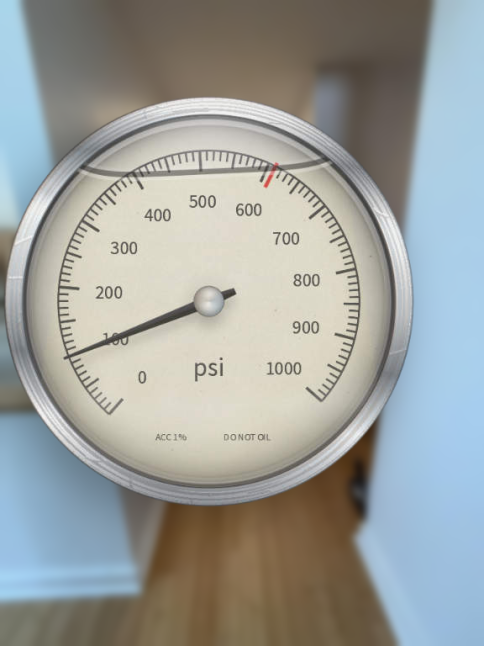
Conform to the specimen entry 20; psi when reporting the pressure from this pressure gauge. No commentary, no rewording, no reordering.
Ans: 100; psi
